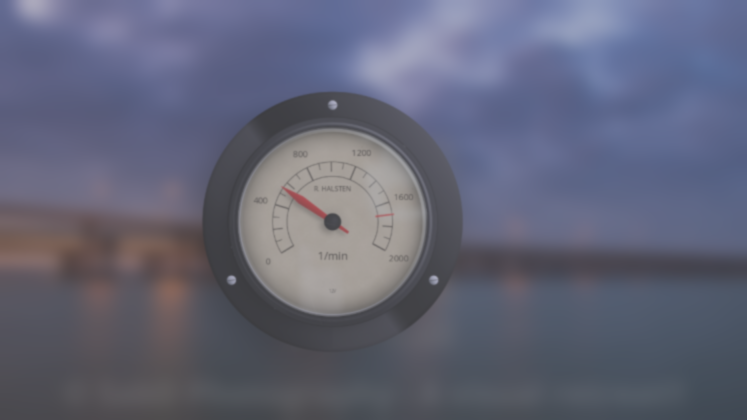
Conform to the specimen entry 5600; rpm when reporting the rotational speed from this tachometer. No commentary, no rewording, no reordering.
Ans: 550; rpm
